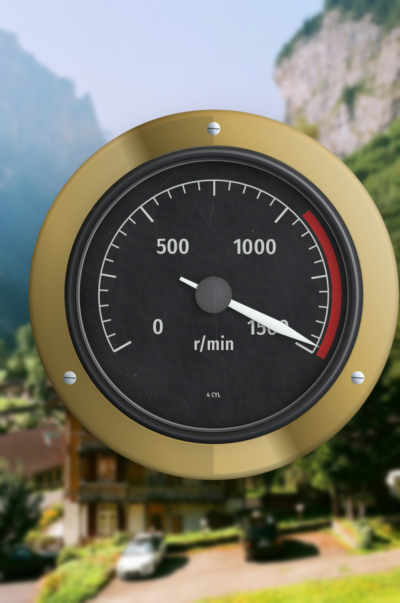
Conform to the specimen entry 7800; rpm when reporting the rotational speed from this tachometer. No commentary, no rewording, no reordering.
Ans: 1475; rpm
